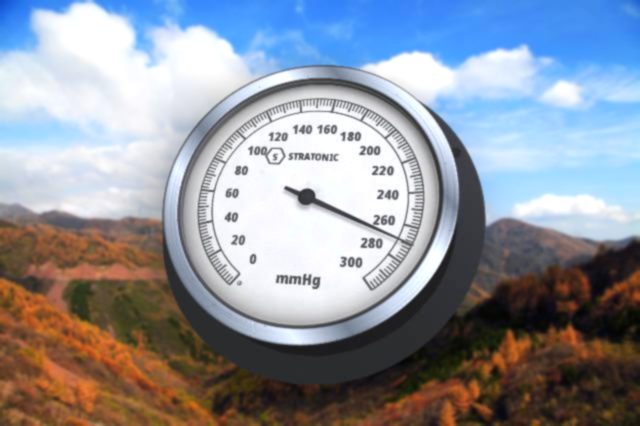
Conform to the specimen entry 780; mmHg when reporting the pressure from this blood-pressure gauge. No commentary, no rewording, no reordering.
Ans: 270; mmHg
